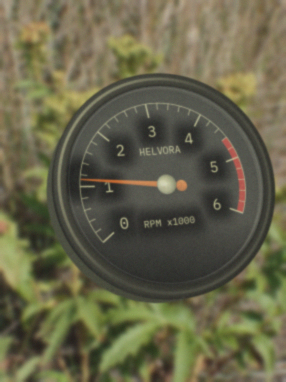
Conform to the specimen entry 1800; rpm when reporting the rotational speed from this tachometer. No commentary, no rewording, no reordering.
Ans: 1100; rpm
